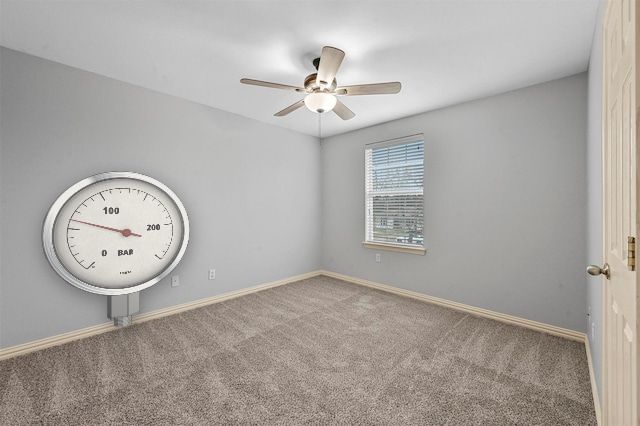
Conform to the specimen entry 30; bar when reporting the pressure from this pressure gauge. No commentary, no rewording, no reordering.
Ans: 60; bar
